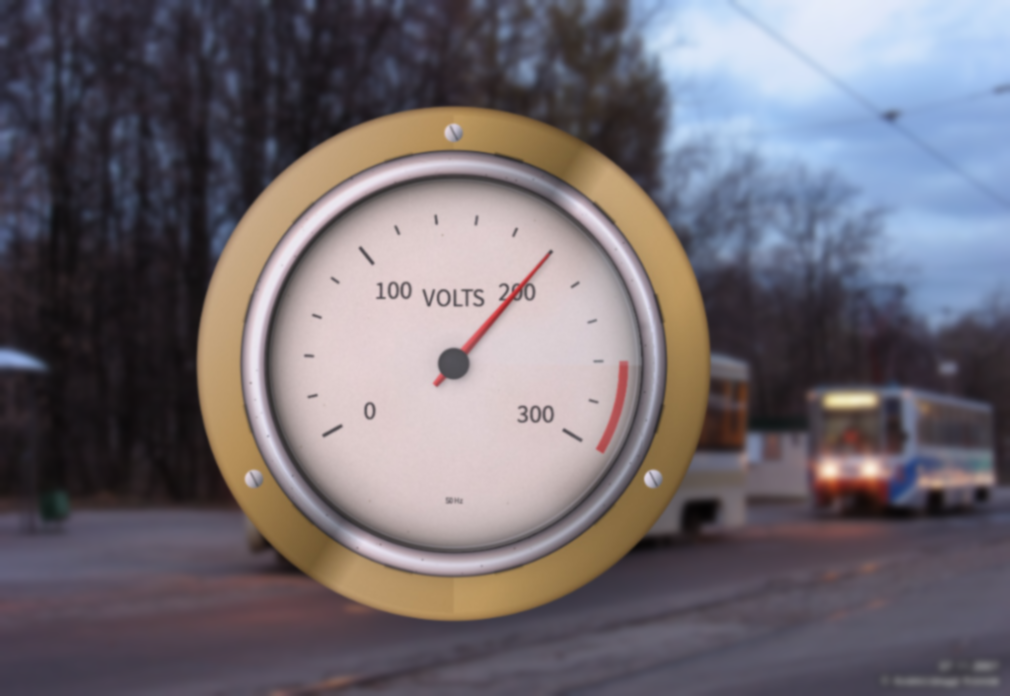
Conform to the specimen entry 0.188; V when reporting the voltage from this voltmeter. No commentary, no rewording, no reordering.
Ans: 200; V
